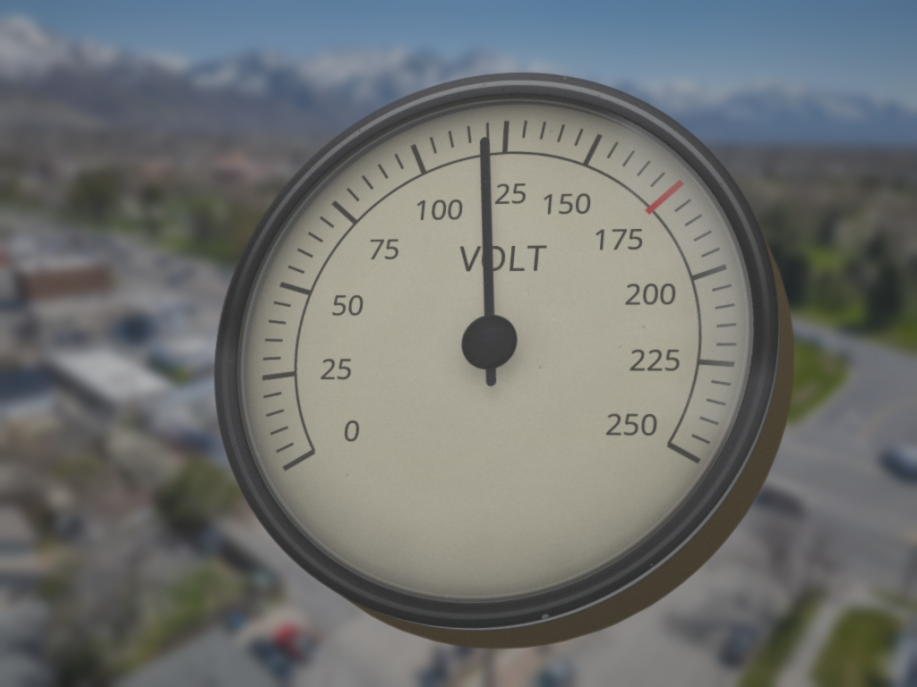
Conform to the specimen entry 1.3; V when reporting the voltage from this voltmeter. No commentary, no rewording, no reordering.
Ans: 120; V
